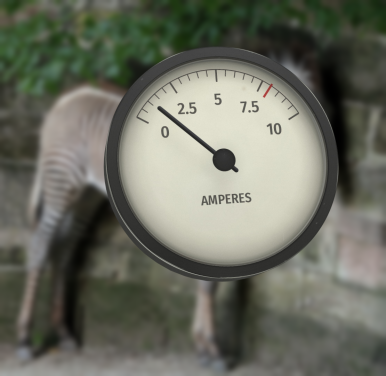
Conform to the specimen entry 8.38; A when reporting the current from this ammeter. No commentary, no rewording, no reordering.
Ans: 1; A
